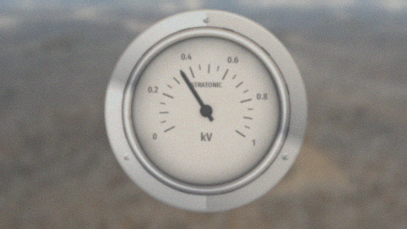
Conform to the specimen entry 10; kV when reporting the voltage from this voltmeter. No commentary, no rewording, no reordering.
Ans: 0.35; kV
